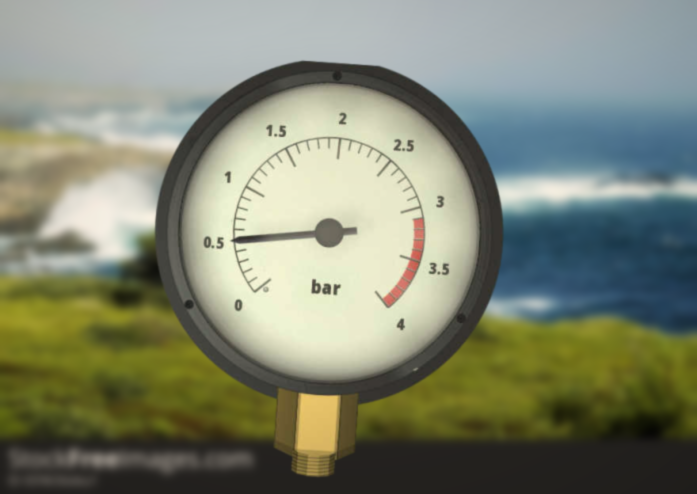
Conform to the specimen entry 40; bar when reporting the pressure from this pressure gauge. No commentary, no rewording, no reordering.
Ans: 0.5; bar
